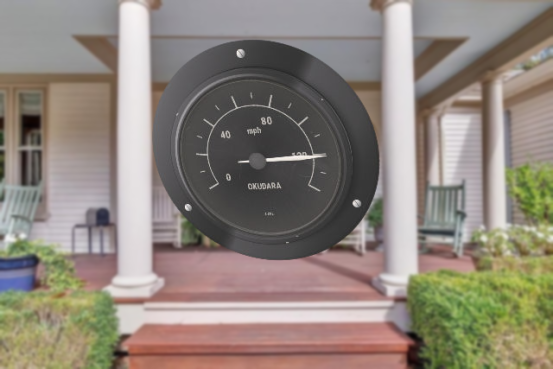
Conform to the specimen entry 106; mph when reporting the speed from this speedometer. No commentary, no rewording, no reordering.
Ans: 120; mph
